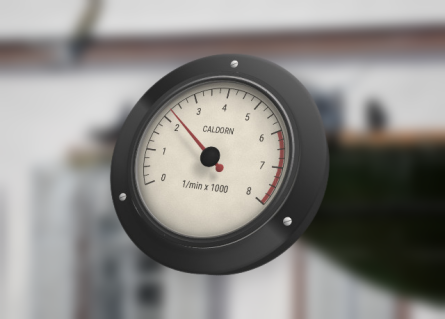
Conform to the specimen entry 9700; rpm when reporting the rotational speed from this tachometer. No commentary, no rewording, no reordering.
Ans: 2250; rpm
